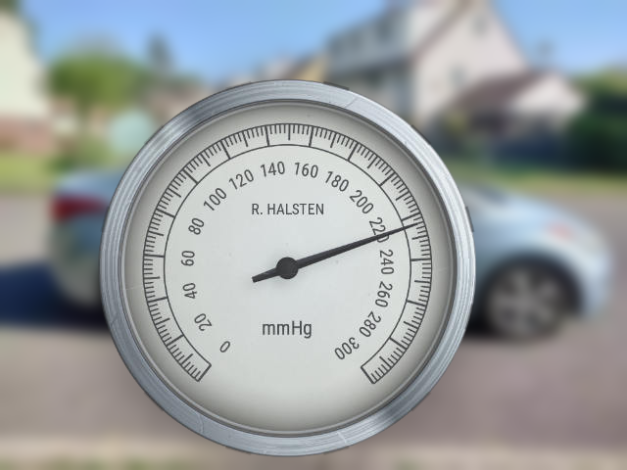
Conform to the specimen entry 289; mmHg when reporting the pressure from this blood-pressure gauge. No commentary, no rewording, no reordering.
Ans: 224; mmHg
